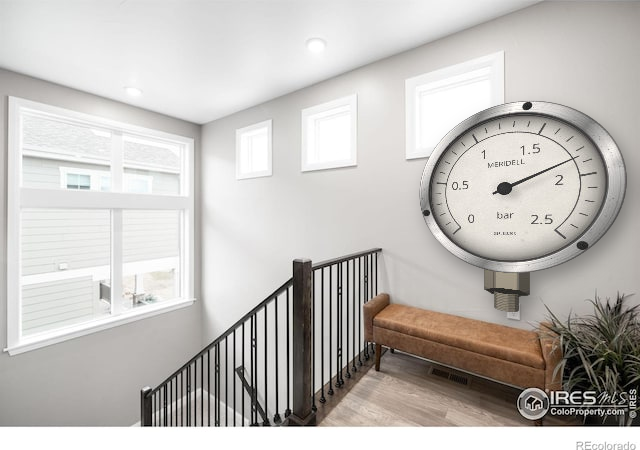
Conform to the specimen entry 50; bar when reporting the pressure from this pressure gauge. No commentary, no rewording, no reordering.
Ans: 1.85; bar
